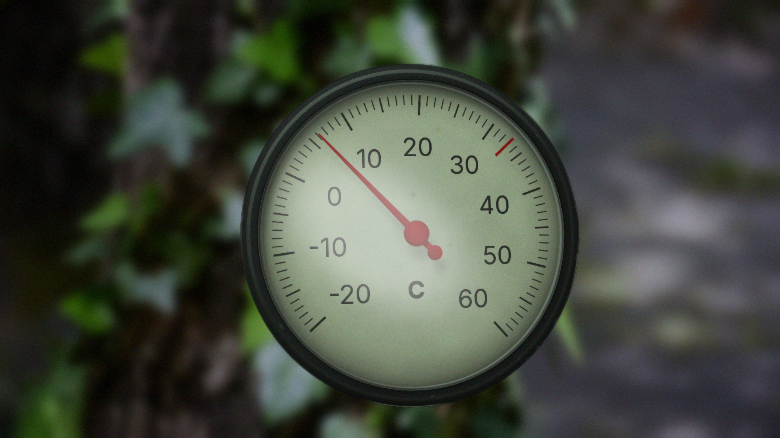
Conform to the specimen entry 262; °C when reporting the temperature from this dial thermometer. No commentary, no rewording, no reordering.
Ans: 6; °C
